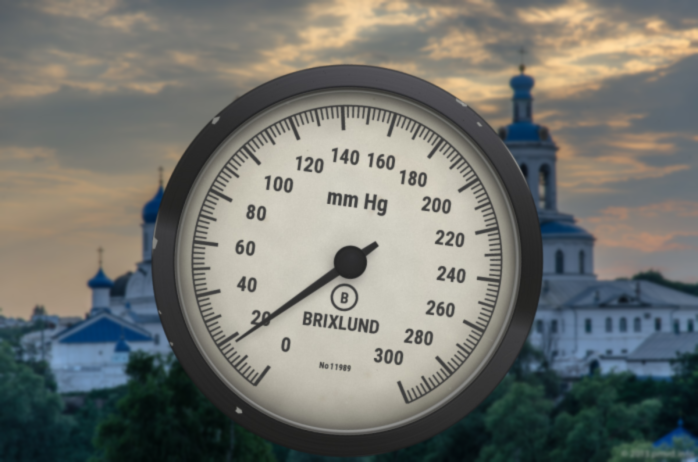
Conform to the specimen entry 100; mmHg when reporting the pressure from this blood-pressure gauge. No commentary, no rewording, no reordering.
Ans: 18; mmHg
